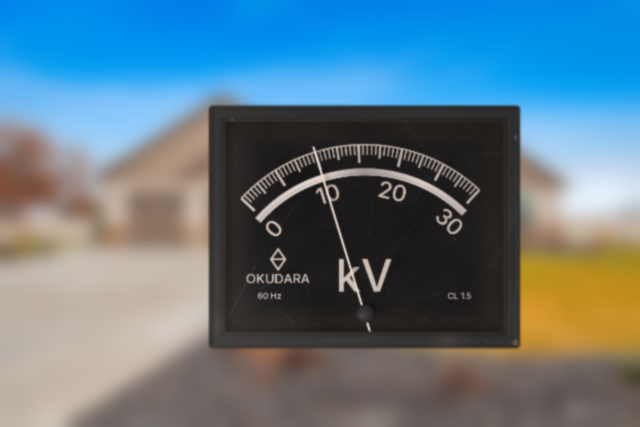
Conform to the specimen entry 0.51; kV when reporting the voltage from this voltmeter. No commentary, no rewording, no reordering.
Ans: 10; kV
